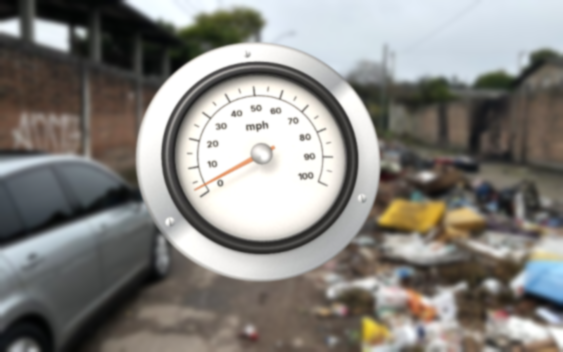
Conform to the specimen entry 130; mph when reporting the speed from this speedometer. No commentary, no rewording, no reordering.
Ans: 2.5; mph
